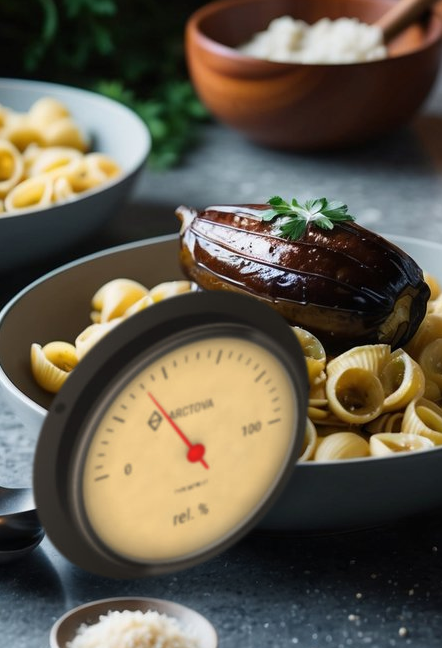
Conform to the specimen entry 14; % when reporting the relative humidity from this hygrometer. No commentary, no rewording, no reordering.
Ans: 32; %
